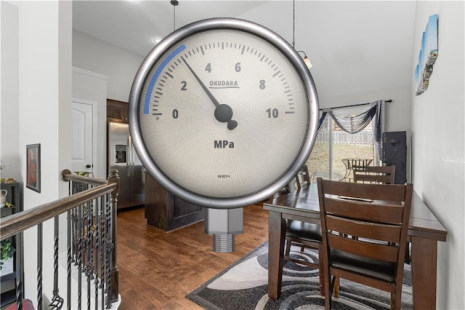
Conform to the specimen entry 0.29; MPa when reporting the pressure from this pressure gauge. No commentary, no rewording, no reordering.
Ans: 3; MPa
